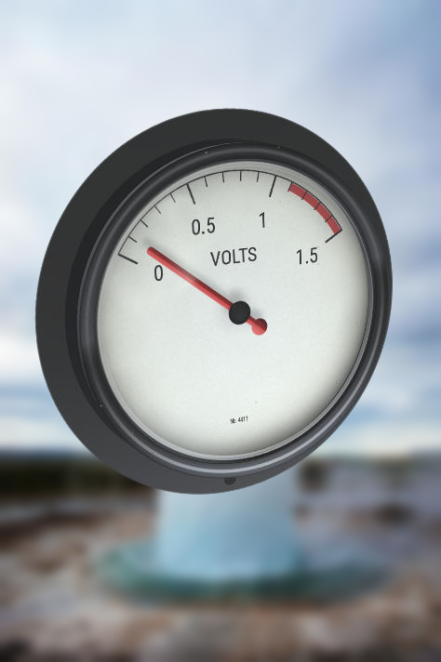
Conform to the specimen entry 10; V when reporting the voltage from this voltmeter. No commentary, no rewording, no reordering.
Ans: 0.1; V
